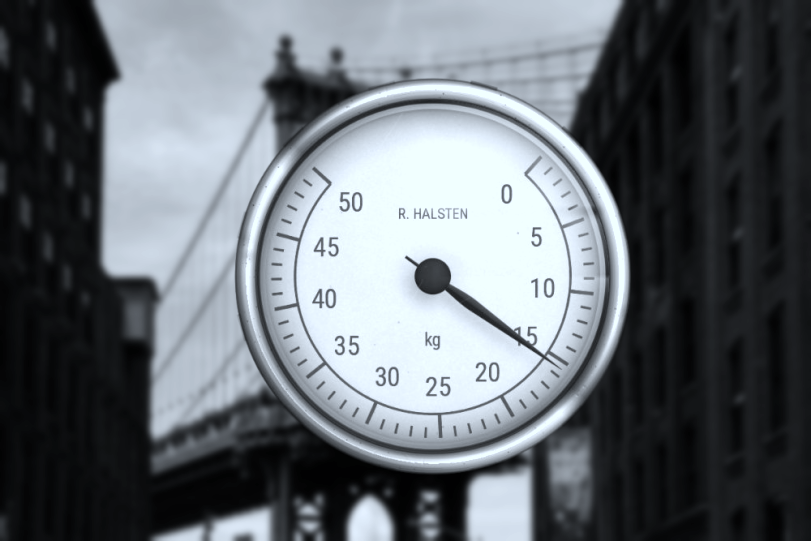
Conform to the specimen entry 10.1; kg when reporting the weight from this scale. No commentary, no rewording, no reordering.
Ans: 15.5; kg
